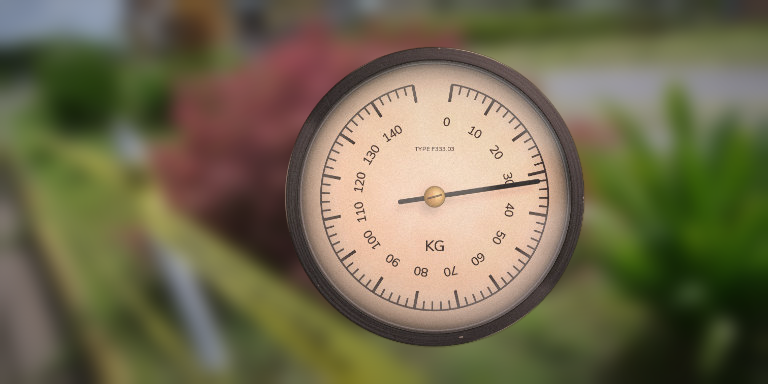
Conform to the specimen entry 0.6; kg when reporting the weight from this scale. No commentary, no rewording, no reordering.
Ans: 32; kg
